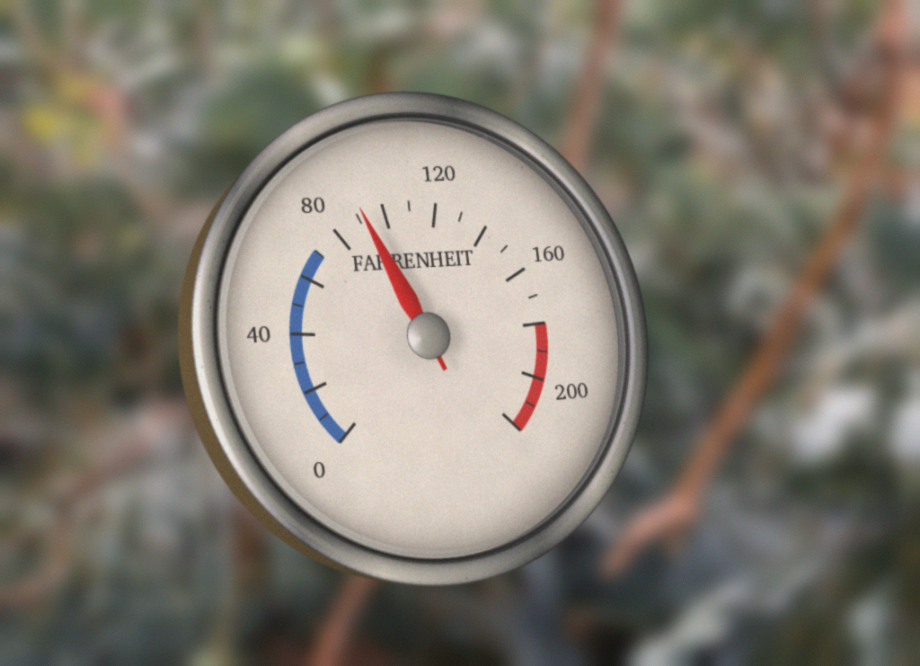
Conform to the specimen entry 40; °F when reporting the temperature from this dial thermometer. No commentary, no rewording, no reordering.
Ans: 90; °F
